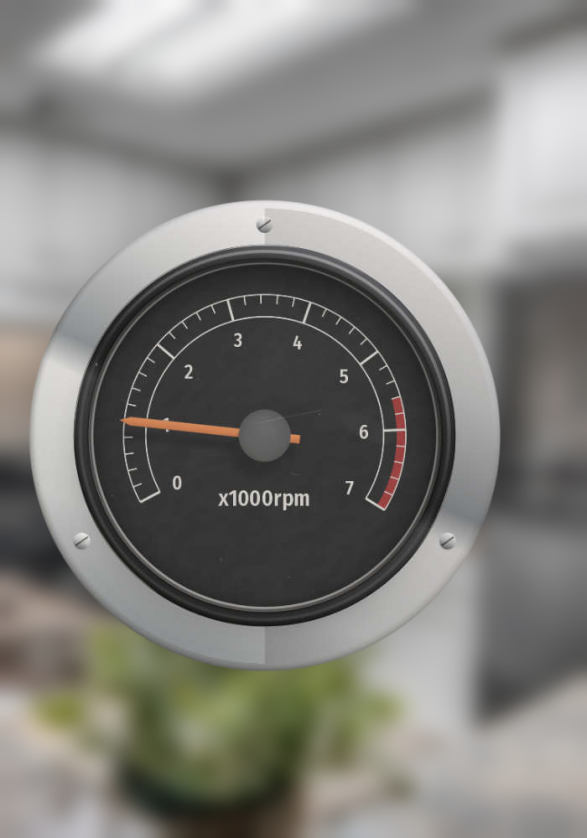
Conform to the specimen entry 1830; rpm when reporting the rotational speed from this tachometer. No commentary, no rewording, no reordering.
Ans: 1000; rpm
